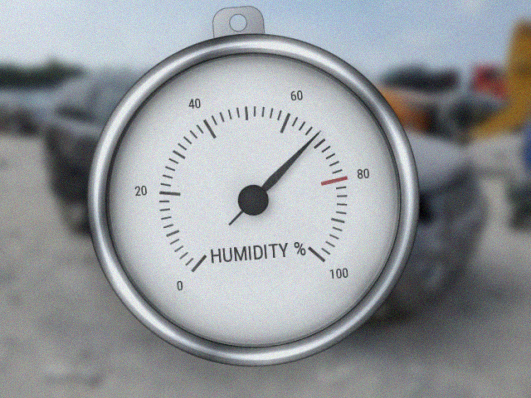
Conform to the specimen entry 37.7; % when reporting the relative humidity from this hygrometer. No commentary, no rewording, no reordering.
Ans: 68; %
